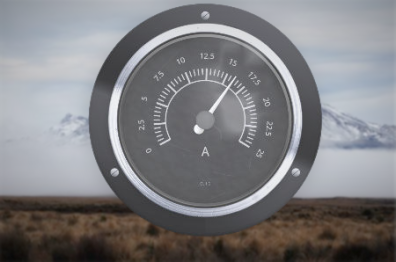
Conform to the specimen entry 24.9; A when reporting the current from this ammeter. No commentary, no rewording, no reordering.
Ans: 16; A
